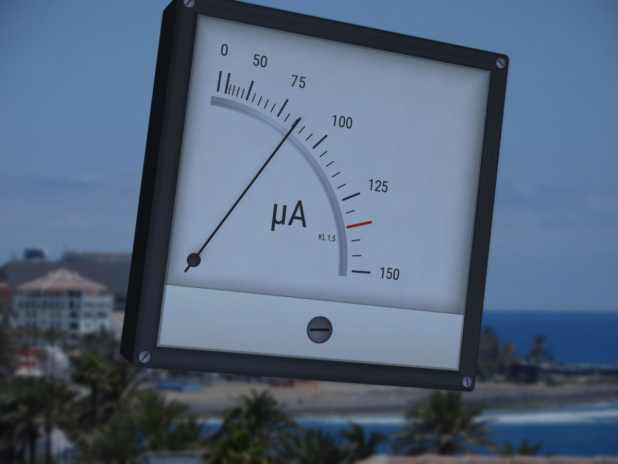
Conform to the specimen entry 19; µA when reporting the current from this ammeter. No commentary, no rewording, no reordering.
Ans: 85; µA
